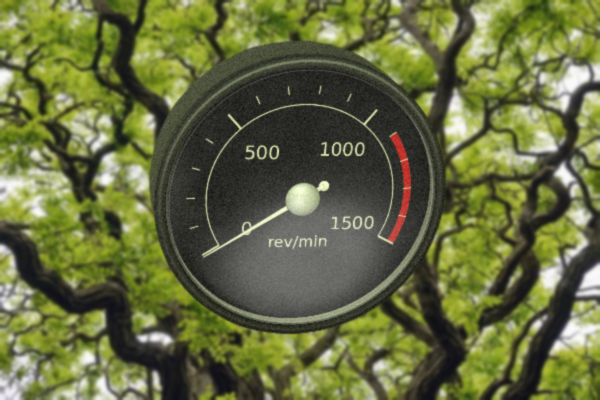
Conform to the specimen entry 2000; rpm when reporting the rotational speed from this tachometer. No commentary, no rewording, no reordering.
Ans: 0; rpm
